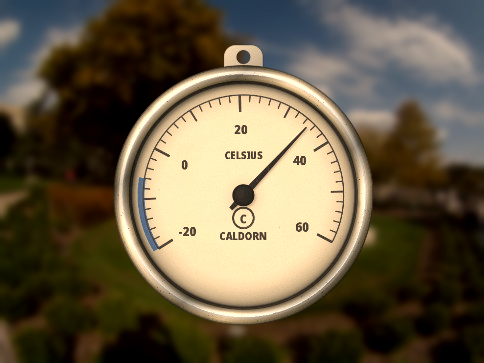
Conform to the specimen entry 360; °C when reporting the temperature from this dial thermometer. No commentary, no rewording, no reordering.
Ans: 35; °C
